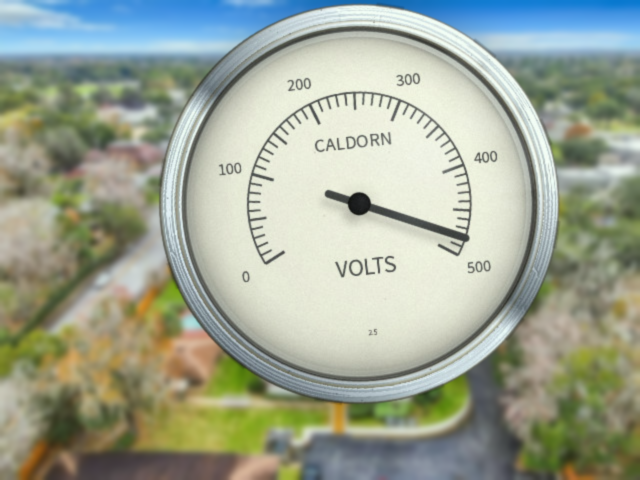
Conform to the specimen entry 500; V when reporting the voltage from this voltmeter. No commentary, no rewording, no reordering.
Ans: 480; V
